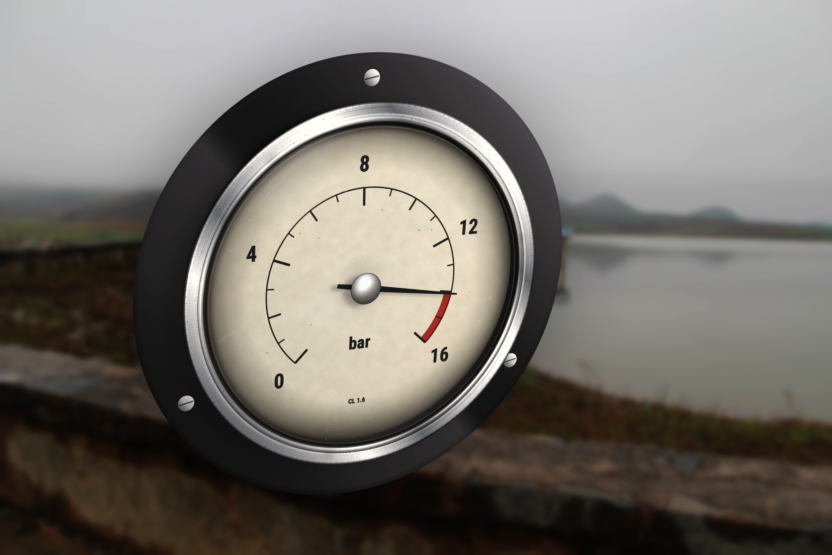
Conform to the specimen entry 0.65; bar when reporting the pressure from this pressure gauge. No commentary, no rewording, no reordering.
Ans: 14; bar
